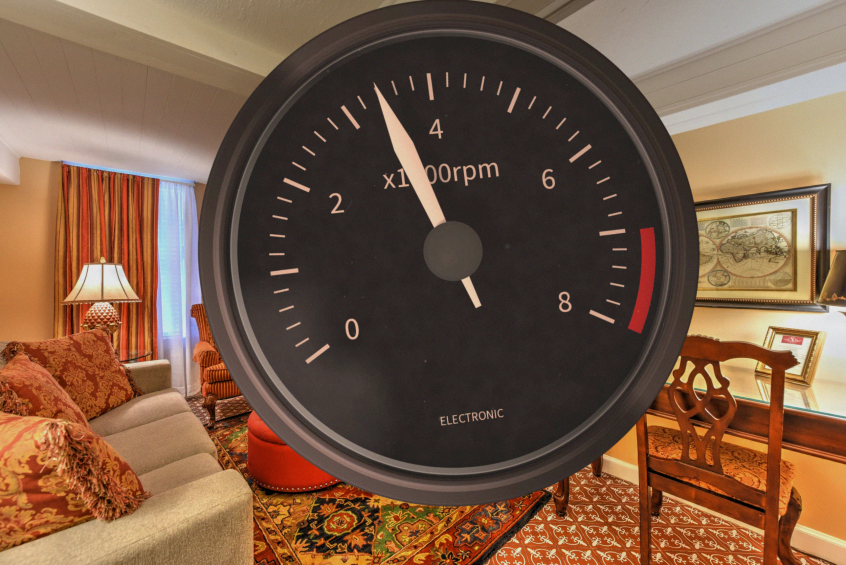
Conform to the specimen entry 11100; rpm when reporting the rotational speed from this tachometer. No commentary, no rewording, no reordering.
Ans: 3400; rpm
